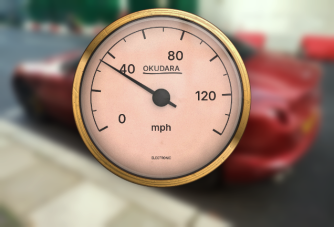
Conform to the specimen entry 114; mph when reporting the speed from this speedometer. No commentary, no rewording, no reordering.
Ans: 35; mph
